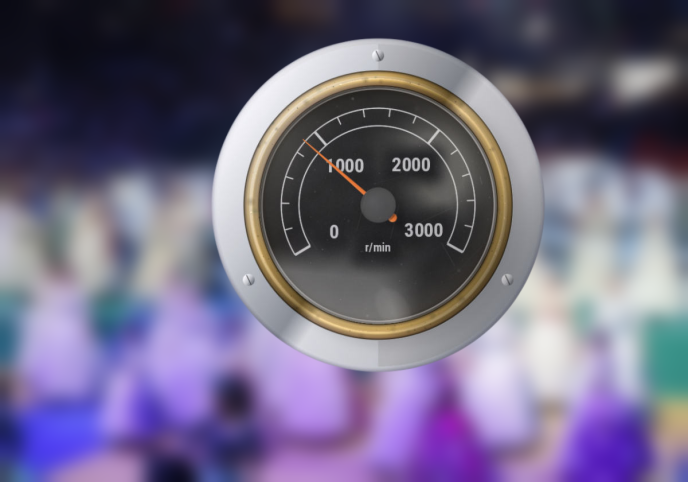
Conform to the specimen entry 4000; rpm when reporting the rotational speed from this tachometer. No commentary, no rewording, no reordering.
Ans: 900; rpm
